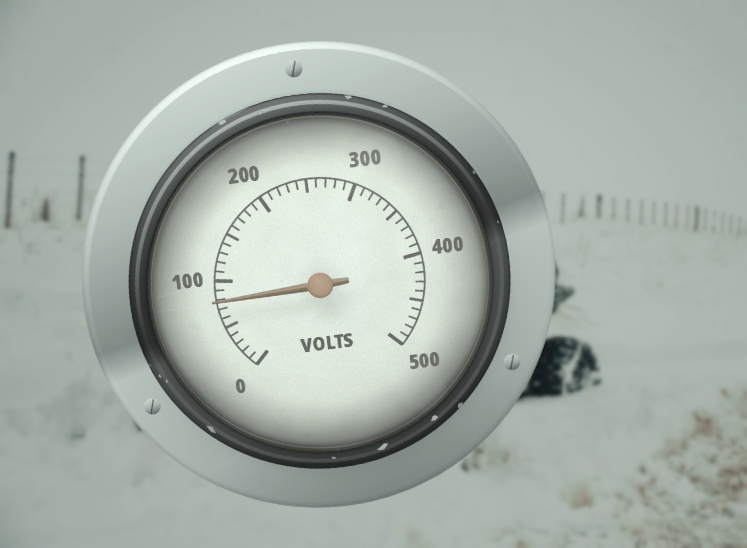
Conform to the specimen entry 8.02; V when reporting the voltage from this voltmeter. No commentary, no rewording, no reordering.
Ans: 80; V
